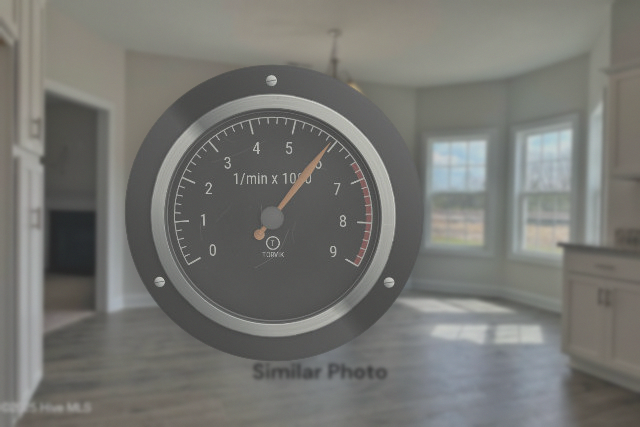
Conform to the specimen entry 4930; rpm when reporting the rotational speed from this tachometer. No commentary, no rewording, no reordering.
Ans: 5900; rpm
